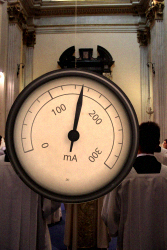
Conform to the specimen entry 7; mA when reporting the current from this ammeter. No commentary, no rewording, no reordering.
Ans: 150; mA
